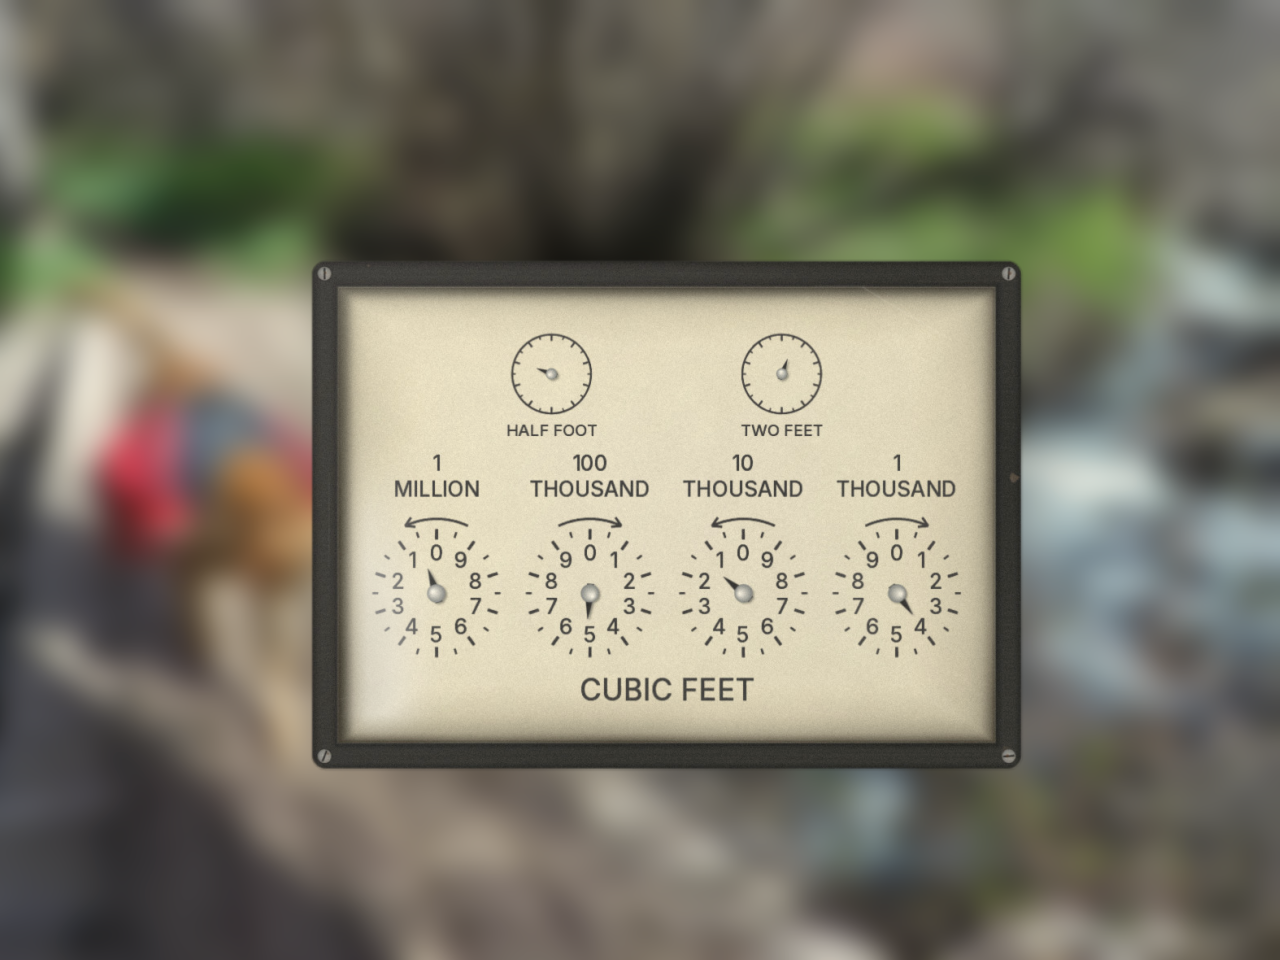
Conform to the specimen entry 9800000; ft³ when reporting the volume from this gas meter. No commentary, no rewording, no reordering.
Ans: 51400; ft³
